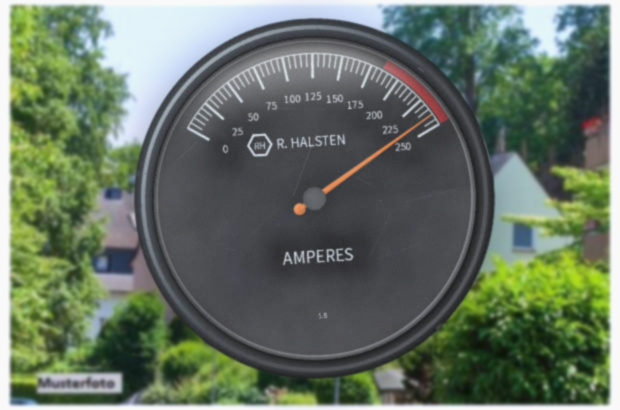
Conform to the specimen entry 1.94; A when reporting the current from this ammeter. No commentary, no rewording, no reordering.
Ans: 240; A
